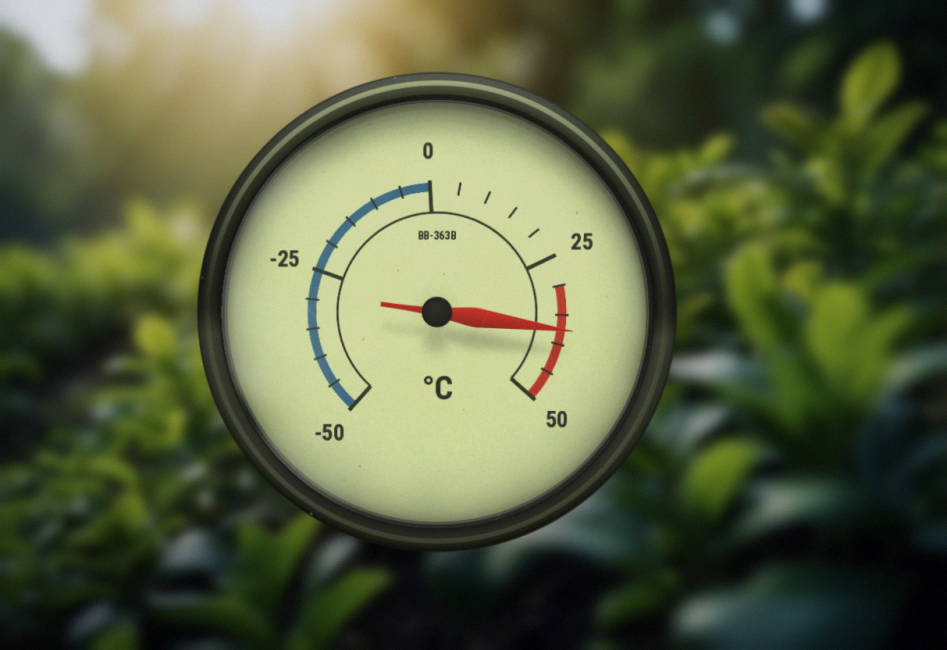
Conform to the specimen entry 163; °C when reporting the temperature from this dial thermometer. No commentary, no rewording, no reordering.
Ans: 37.5; °C
